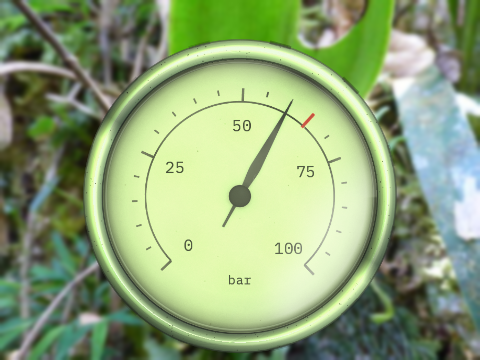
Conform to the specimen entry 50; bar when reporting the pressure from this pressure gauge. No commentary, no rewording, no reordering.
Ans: 60; bar
